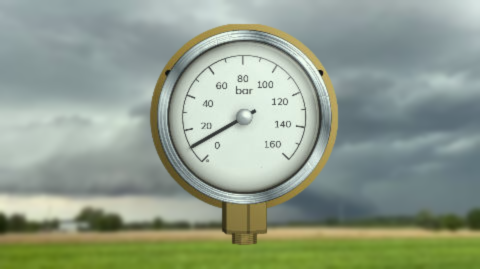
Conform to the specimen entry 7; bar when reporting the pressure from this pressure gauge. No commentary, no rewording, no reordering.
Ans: 10; bar
